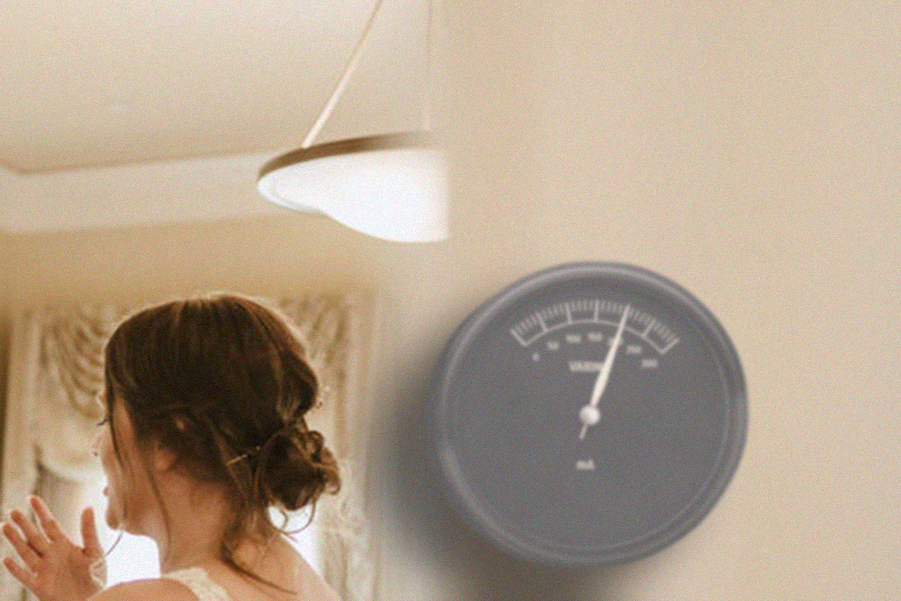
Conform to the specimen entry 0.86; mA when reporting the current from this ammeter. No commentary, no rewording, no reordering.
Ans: 200; mA
